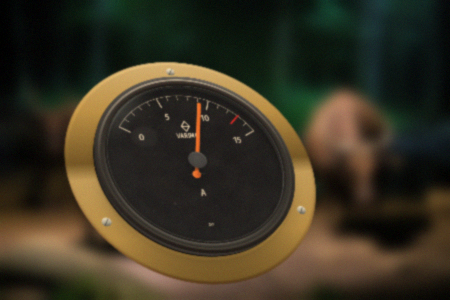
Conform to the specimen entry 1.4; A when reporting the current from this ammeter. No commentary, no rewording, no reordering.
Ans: 9; A
